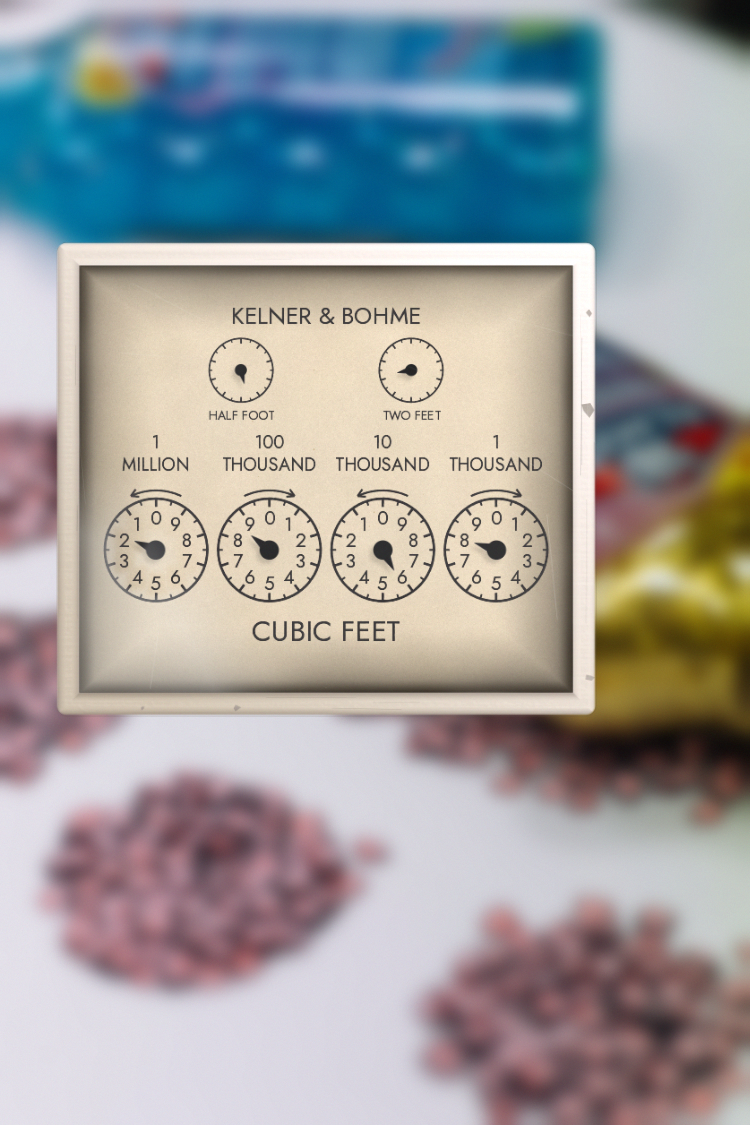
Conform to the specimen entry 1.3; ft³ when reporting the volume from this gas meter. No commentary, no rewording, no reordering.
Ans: 185800; ft³
